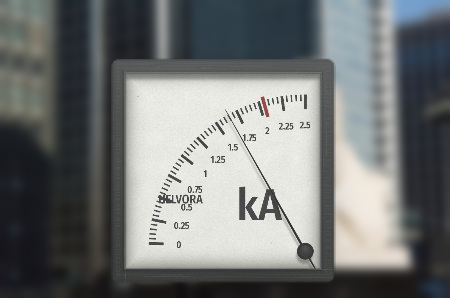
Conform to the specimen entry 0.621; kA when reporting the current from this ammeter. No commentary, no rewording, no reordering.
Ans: 1.65; kA
